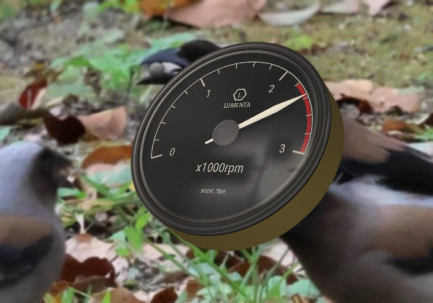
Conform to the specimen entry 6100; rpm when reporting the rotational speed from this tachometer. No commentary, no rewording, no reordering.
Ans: 2400; rpm
